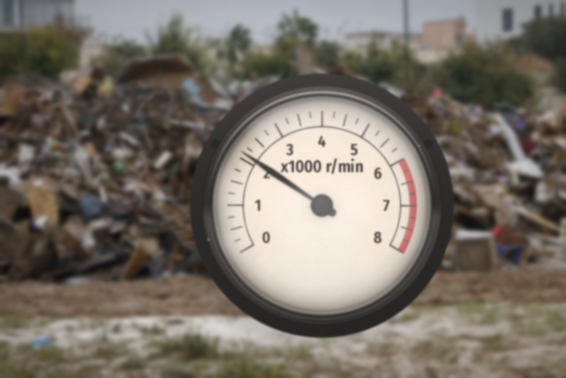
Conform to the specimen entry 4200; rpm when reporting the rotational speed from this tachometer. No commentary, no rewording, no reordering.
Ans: 2125; rpm
